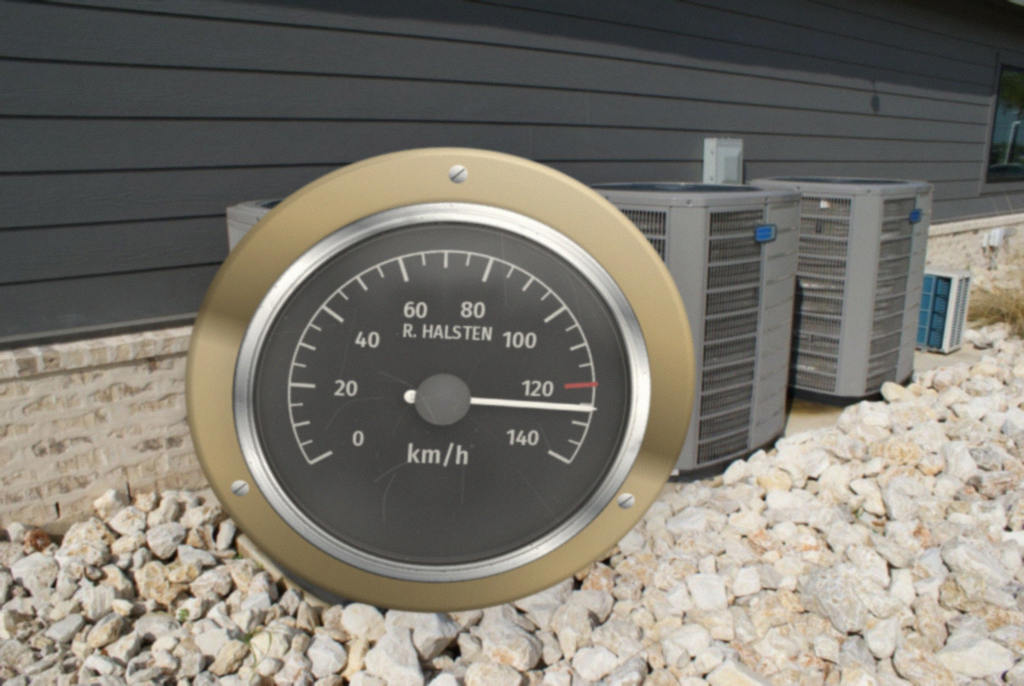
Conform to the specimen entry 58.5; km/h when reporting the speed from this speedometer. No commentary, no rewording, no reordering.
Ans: 125; km/h
